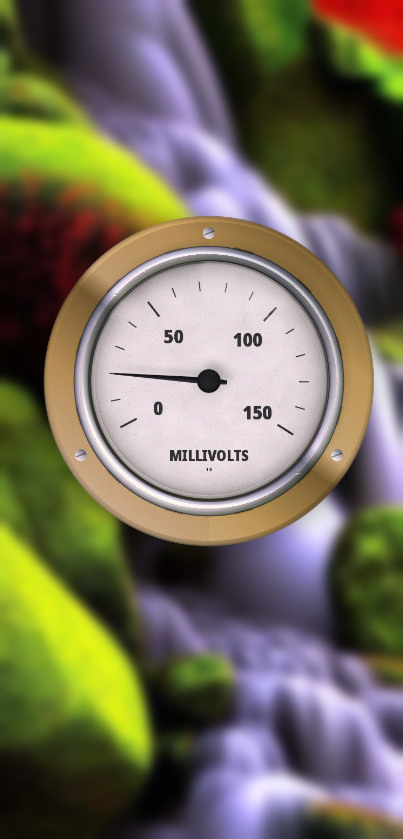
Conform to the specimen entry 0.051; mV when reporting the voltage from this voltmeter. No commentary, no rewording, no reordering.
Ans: 20; mV
